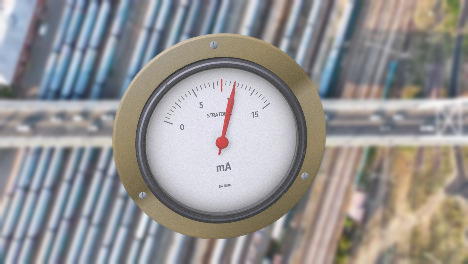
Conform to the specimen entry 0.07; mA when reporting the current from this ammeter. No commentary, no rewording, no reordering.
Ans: 10; mA
